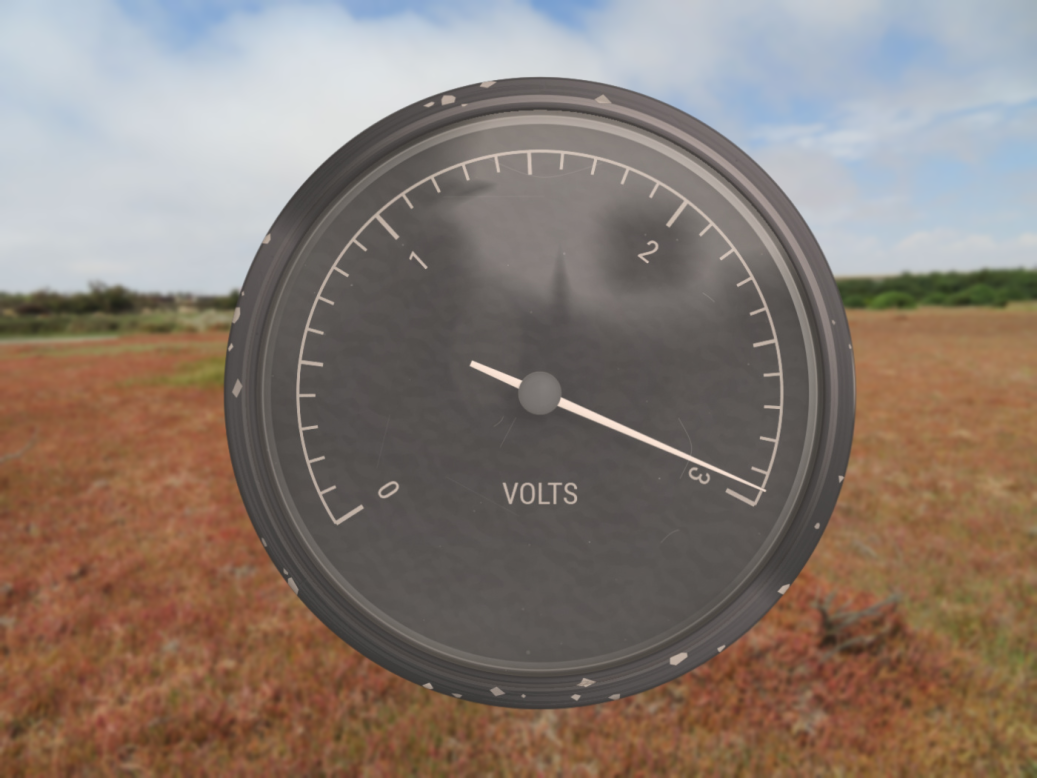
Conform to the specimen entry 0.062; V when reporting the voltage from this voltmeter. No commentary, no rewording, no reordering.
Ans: 2.95; V
